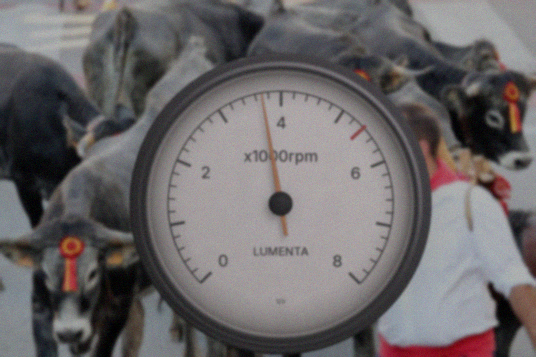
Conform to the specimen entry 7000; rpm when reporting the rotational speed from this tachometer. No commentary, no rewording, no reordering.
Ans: 3700; rpm
